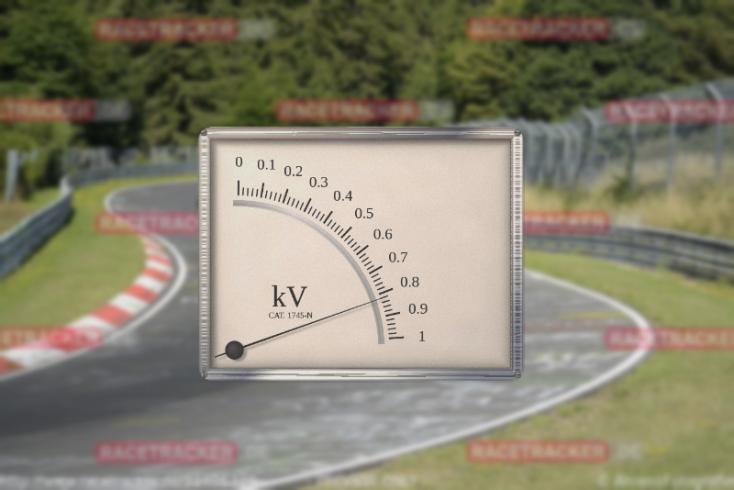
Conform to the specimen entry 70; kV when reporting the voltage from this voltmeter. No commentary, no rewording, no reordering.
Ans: 0.82; kV
